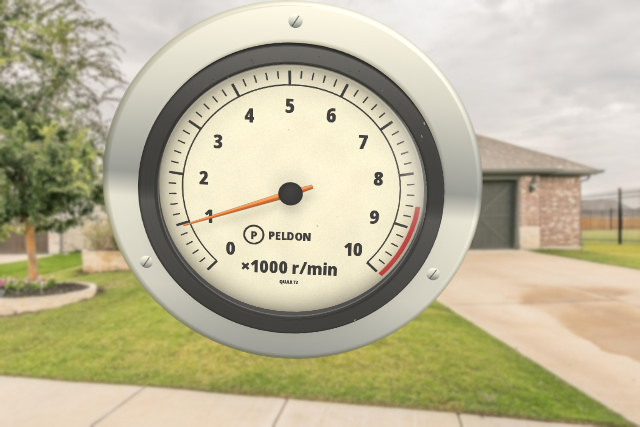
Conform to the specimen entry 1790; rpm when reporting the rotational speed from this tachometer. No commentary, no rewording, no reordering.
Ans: 1000; rpm
